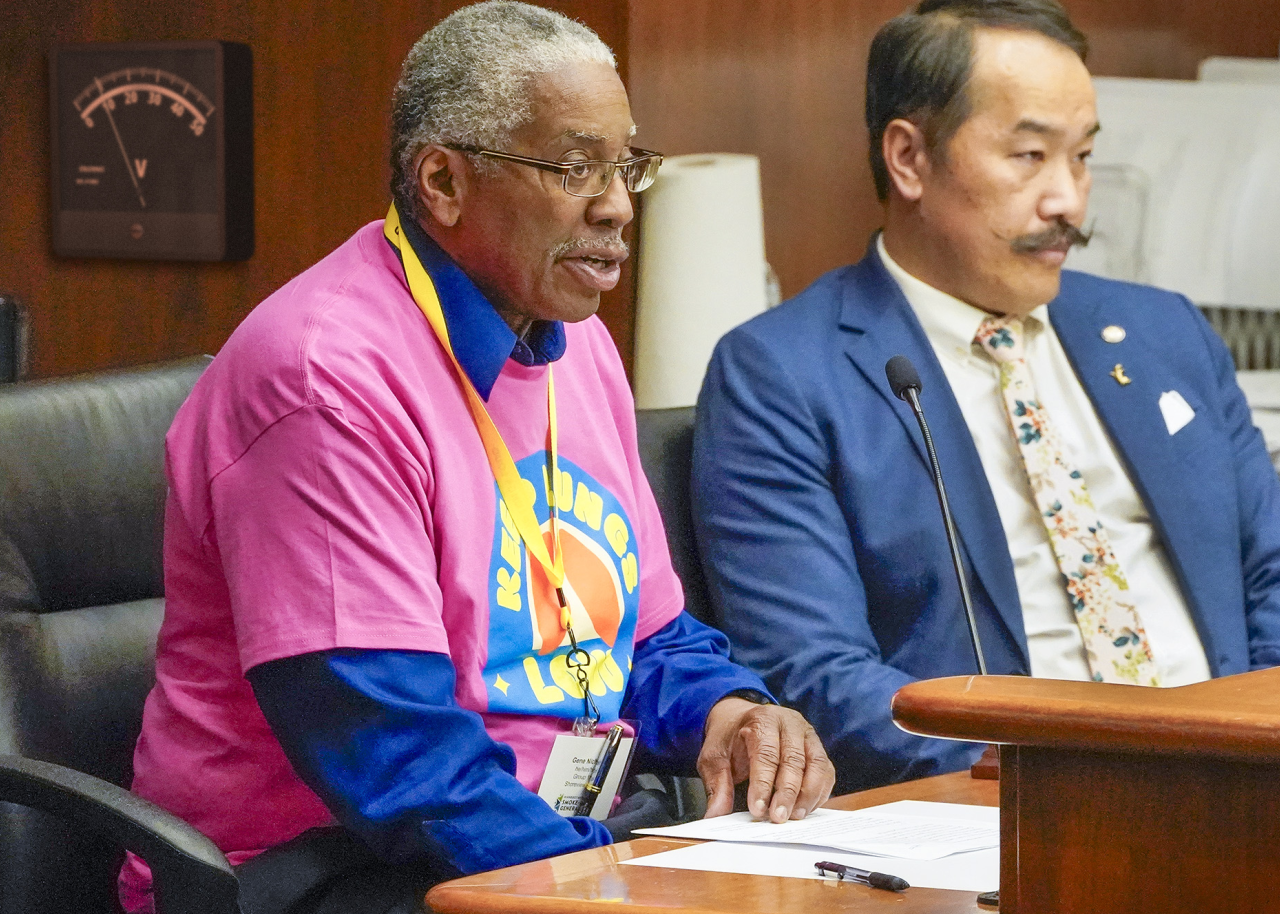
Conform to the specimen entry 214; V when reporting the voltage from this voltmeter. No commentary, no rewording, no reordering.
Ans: 10; V
